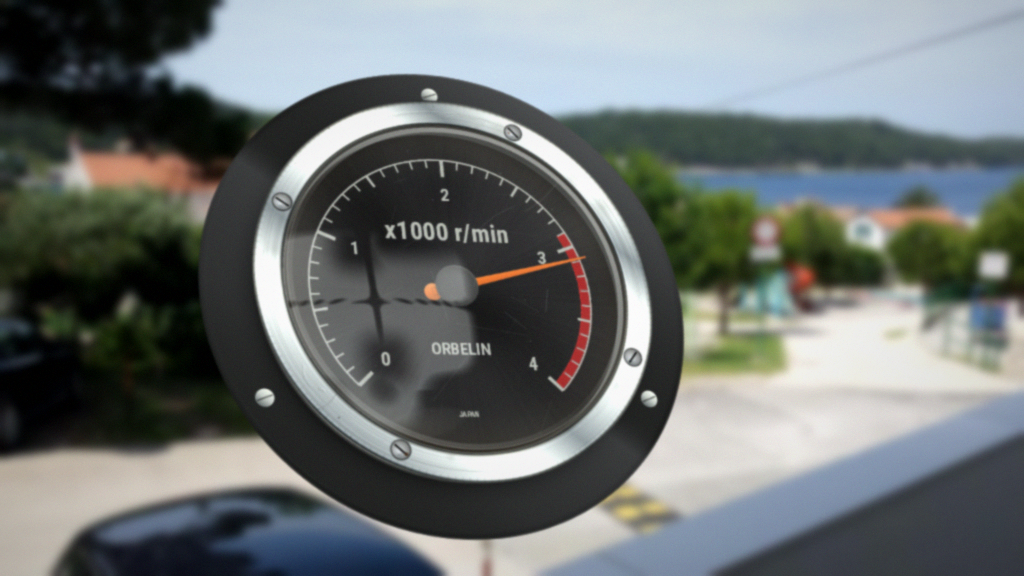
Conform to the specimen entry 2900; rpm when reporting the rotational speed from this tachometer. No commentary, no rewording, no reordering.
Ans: 3100; rpm
